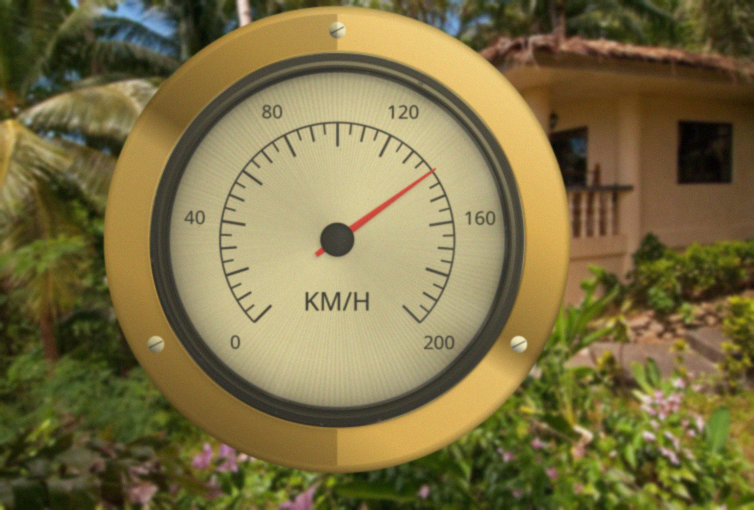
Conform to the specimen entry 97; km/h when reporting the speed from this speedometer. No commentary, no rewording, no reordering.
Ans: 140; km/h
